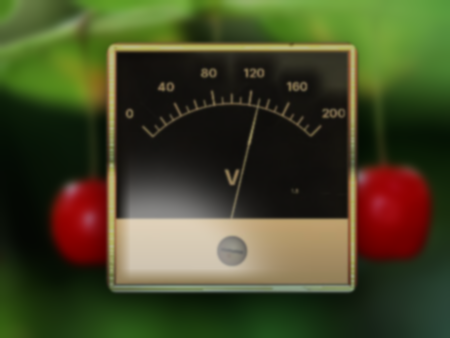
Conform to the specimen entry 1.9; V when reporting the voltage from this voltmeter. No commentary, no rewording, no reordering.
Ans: 130; V
